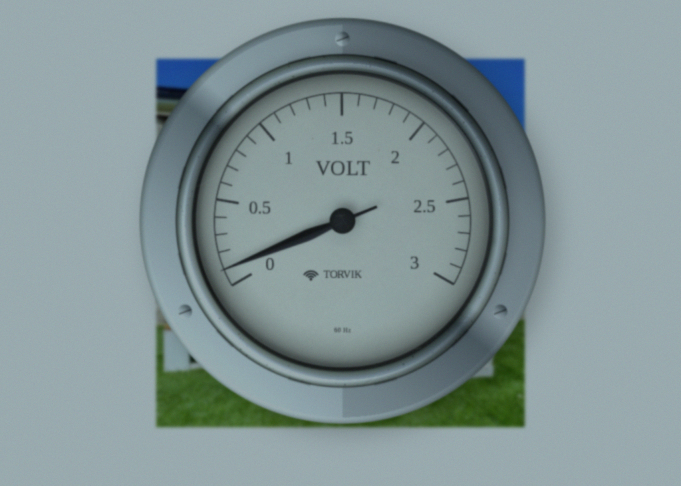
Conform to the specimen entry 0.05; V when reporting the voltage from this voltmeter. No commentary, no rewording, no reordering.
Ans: 0.1; V
